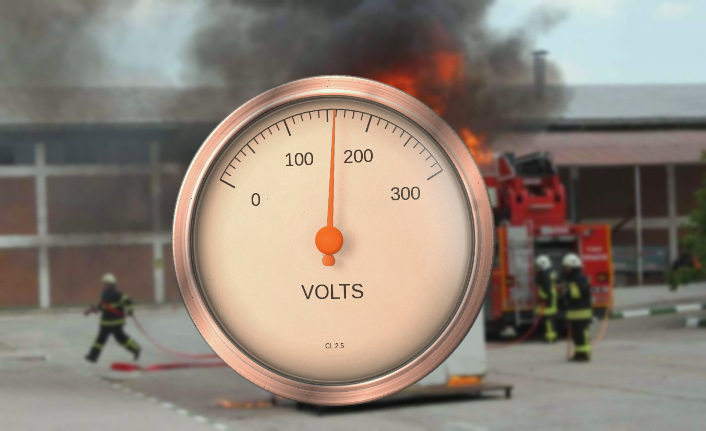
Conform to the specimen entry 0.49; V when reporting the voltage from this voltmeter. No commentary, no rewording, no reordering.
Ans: 160; V
